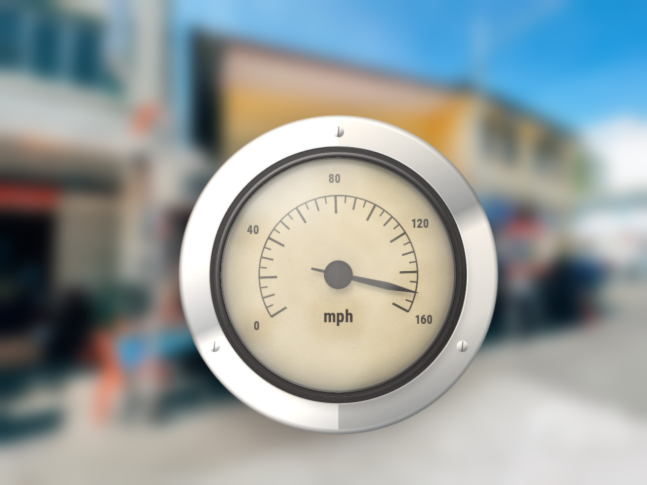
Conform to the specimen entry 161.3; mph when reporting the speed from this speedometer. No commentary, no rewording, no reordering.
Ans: 150; mph
